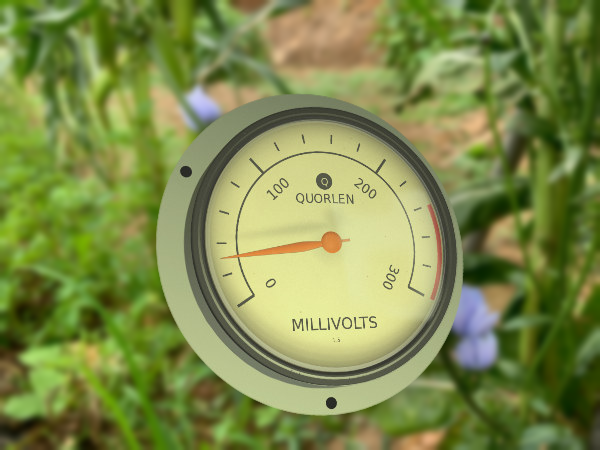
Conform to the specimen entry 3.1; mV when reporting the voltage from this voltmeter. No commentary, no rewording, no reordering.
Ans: 30; mV
